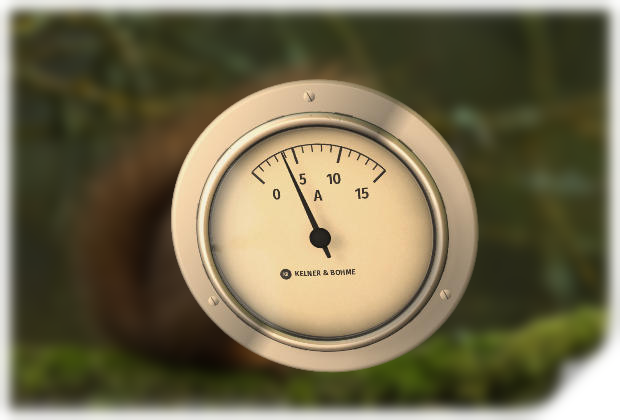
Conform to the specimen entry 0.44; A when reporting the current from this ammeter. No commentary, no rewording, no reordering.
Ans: 4; A
